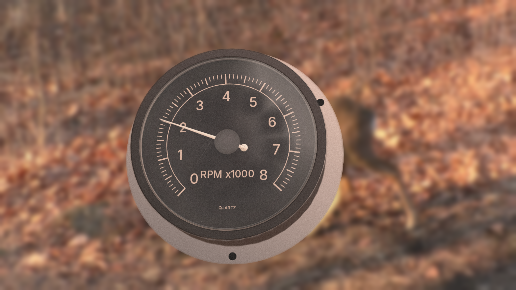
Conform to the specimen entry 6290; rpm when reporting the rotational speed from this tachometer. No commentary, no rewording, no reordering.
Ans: 2000; rpm
